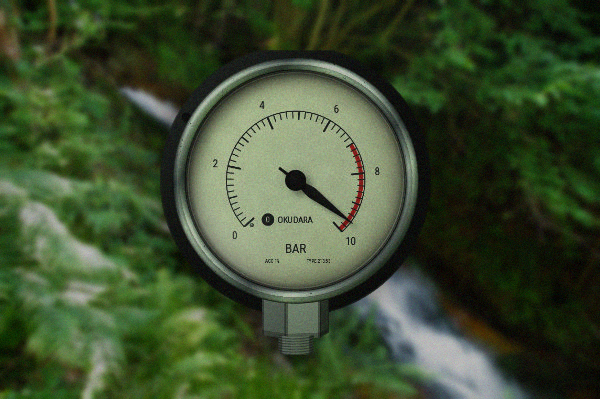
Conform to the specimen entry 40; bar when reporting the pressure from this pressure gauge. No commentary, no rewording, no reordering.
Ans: 9.6; bar
